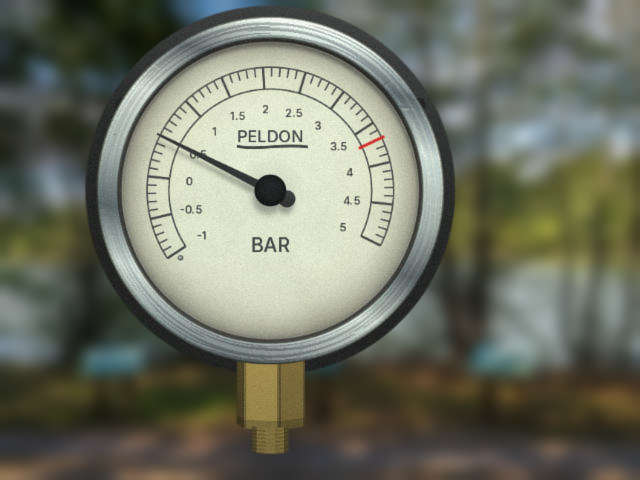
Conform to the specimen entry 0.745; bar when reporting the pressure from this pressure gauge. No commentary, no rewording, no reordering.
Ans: 0.5; bar
